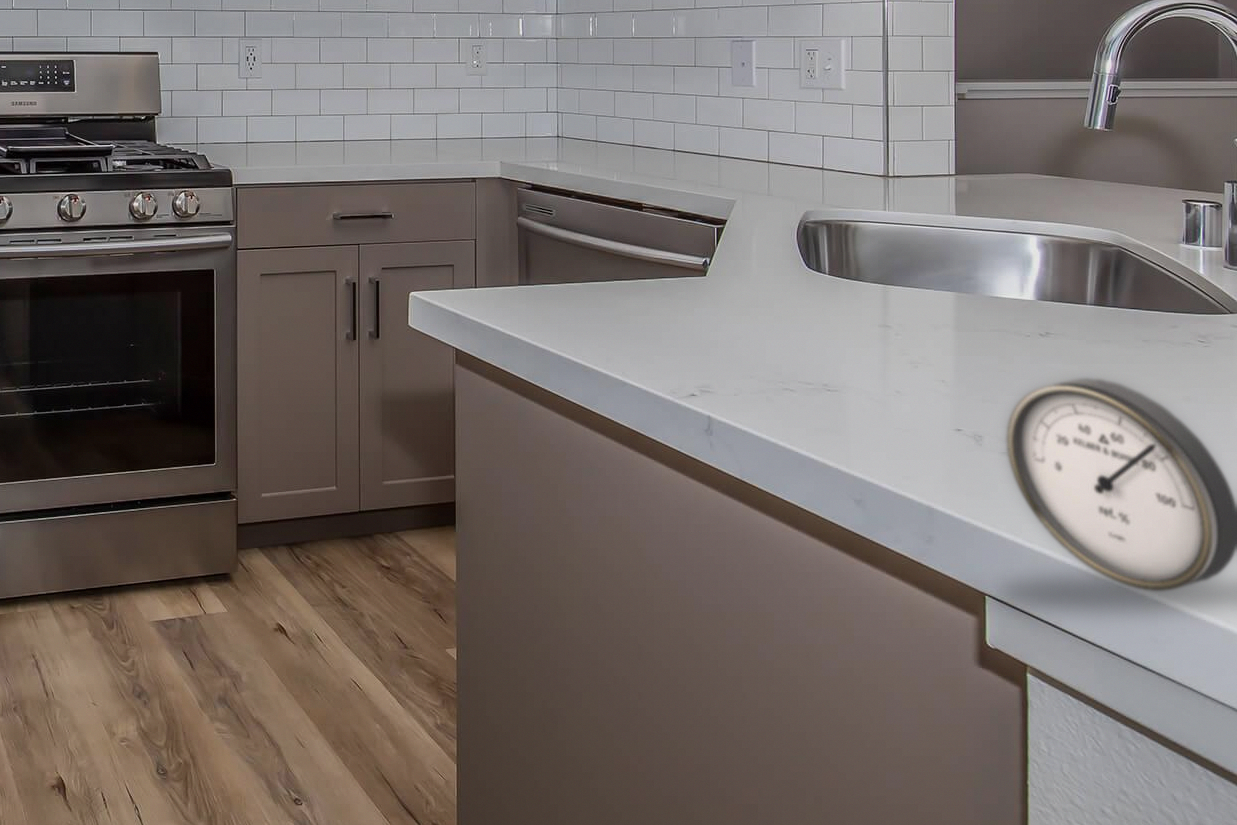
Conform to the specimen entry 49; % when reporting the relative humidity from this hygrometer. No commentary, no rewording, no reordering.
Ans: 75; %
